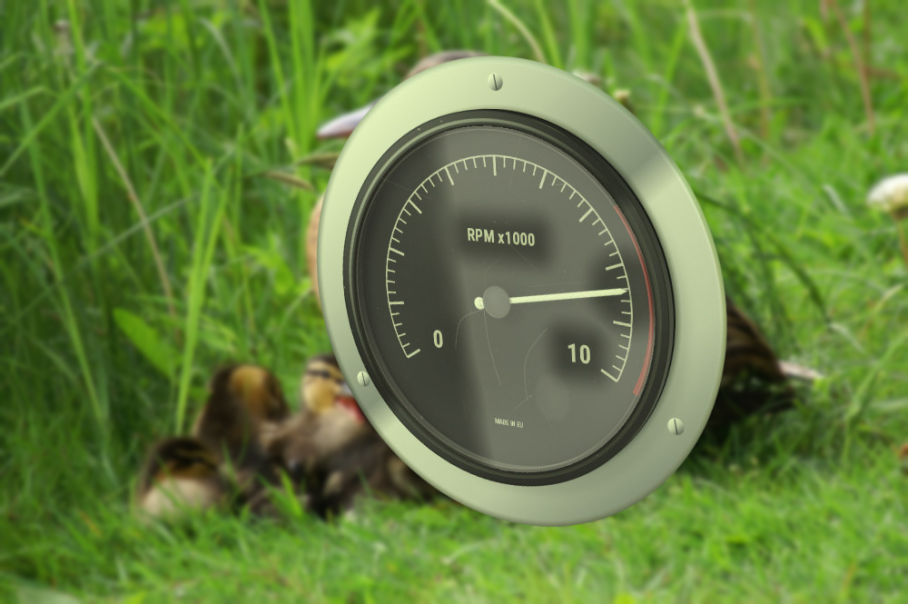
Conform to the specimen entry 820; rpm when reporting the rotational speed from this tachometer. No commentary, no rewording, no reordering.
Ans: 8400; rpm
